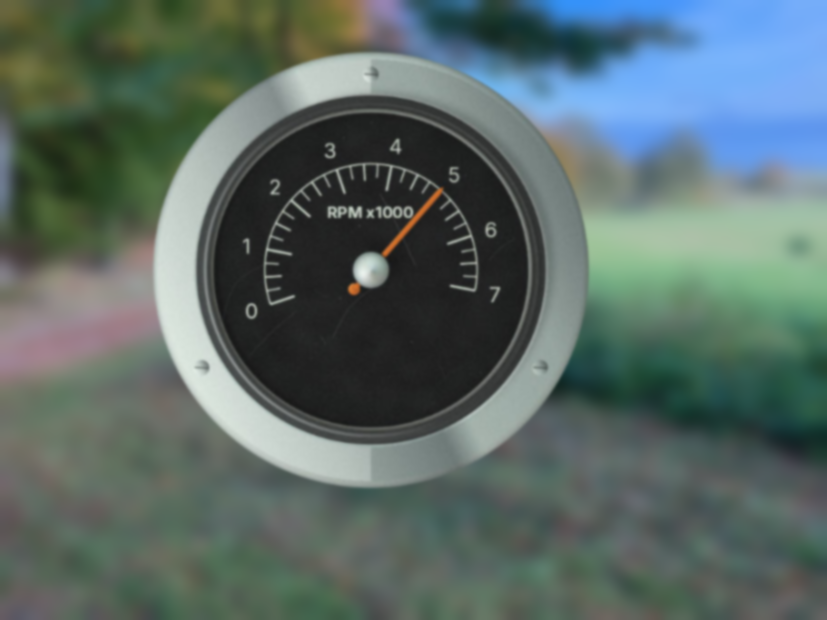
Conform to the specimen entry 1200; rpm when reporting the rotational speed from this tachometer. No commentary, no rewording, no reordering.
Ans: 5000; rpm
